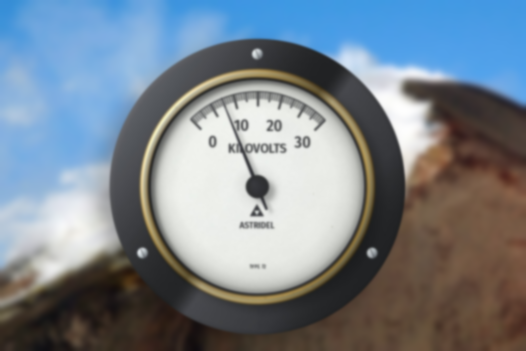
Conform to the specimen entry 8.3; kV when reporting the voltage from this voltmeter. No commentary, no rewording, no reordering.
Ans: 7.5; kV
